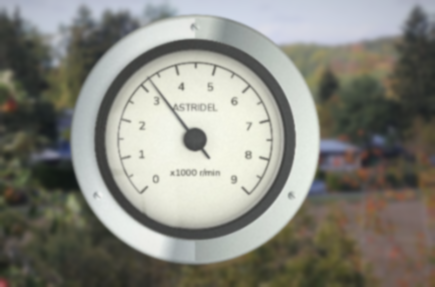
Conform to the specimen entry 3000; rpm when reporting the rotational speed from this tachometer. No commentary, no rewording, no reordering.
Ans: 3250; rpm
